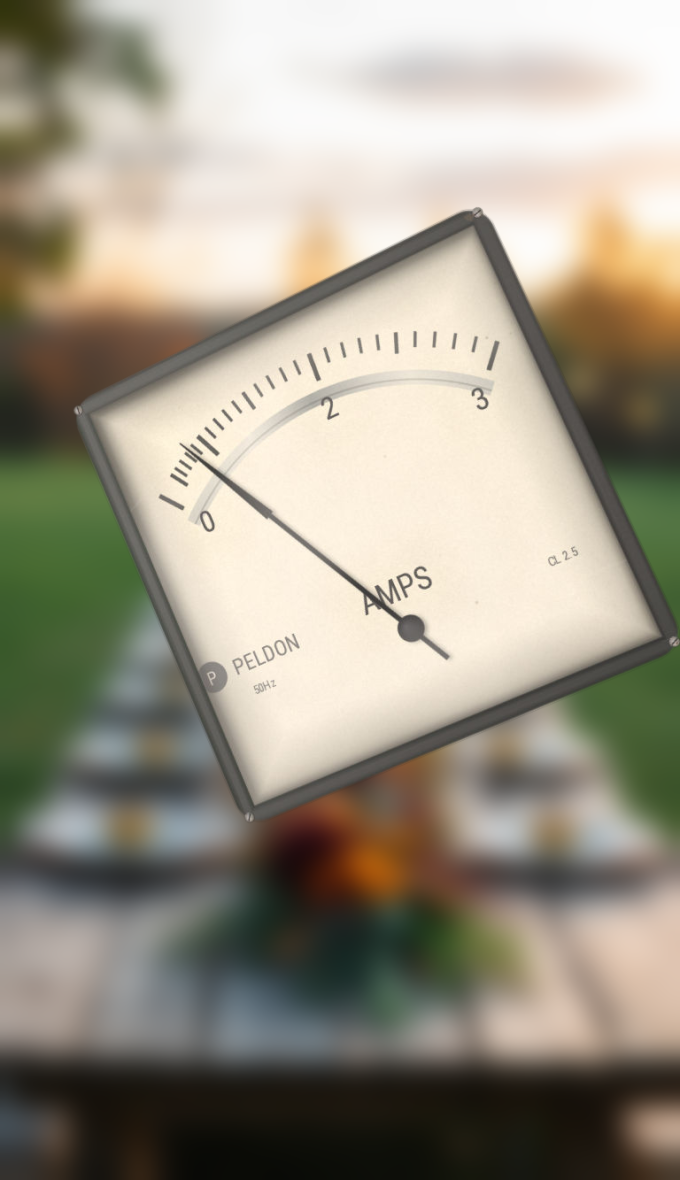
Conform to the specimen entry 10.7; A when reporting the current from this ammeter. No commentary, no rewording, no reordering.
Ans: 0.85; A
